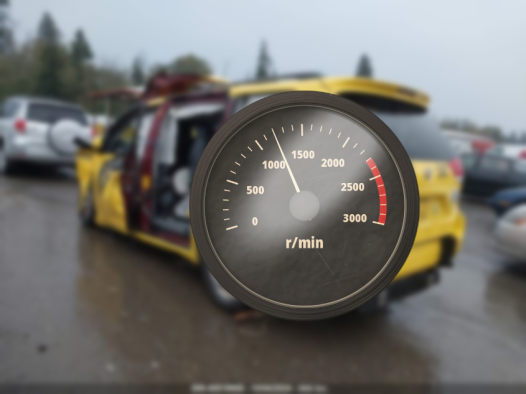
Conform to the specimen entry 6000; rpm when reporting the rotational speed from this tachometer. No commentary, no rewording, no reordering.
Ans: 1200; rpm
